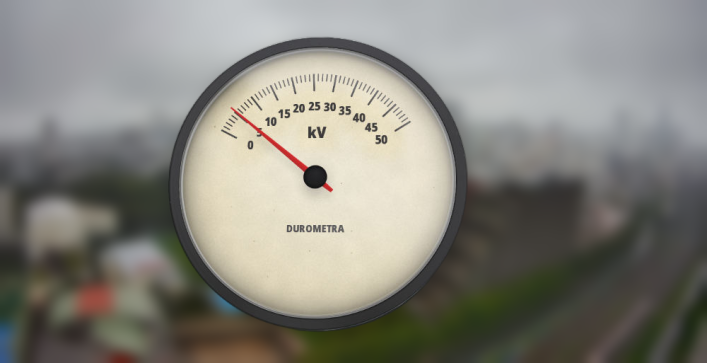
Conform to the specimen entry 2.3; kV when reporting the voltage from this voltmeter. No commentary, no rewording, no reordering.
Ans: 5; kV
